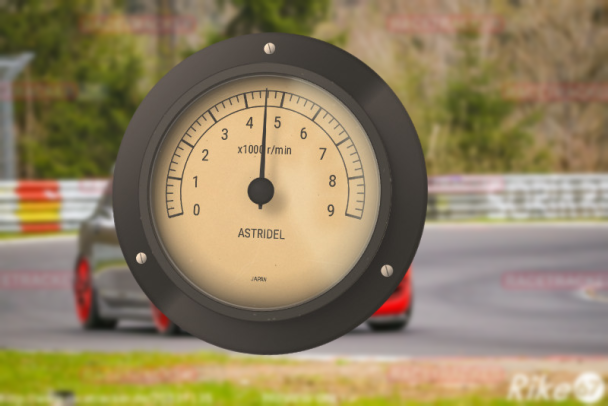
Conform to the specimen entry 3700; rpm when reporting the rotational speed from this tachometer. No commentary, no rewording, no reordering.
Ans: 4600; rpm
